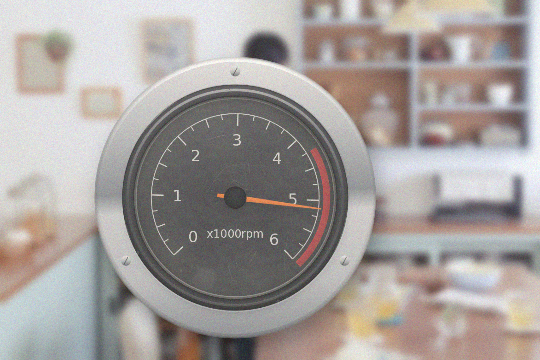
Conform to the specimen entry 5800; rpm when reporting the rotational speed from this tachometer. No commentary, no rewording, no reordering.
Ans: 5125; rpm
